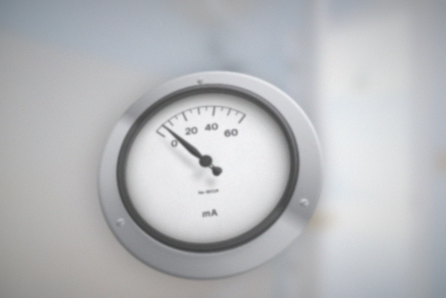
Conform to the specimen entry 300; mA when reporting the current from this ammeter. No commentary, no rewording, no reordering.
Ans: 5; mA
